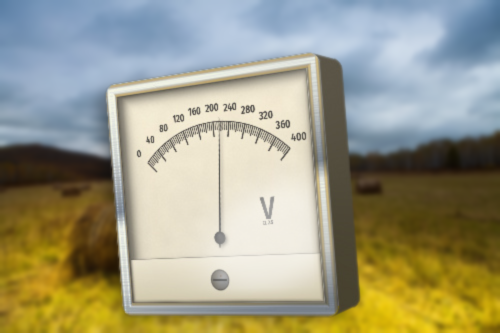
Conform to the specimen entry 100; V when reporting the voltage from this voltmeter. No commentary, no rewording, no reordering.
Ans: 220; V
